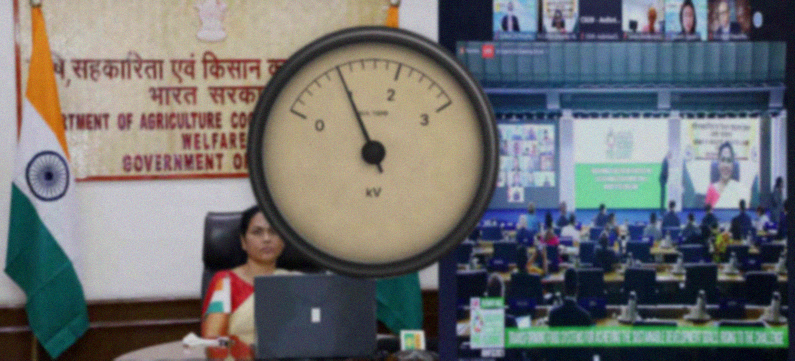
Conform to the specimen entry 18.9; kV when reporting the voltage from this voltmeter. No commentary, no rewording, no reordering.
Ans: 1; kV
